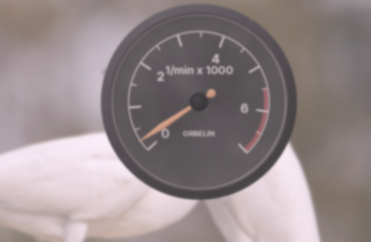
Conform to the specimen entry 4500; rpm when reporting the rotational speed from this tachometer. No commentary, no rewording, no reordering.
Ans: 250; rpm
